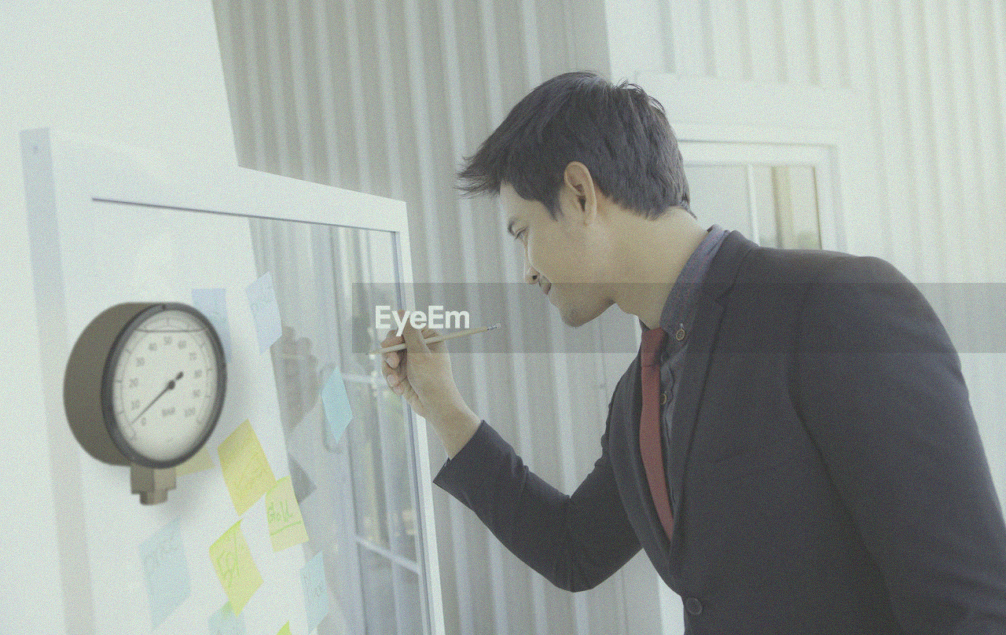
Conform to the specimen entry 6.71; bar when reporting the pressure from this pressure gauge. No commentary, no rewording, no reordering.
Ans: 5; bar
